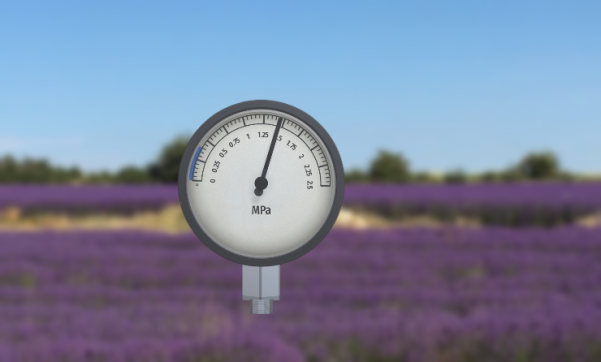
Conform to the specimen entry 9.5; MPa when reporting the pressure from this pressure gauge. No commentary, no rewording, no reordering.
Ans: 1.45; MPa
